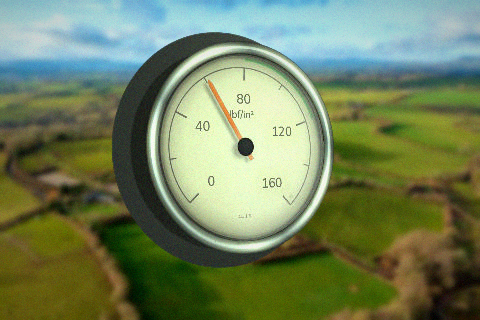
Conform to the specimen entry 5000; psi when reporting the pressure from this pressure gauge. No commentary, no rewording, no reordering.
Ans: 60; psi
